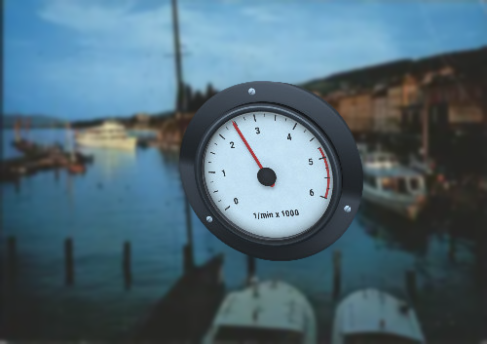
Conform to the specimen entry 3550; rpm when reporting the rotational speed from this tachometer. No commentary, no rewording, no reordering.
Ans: 2500; rpm
